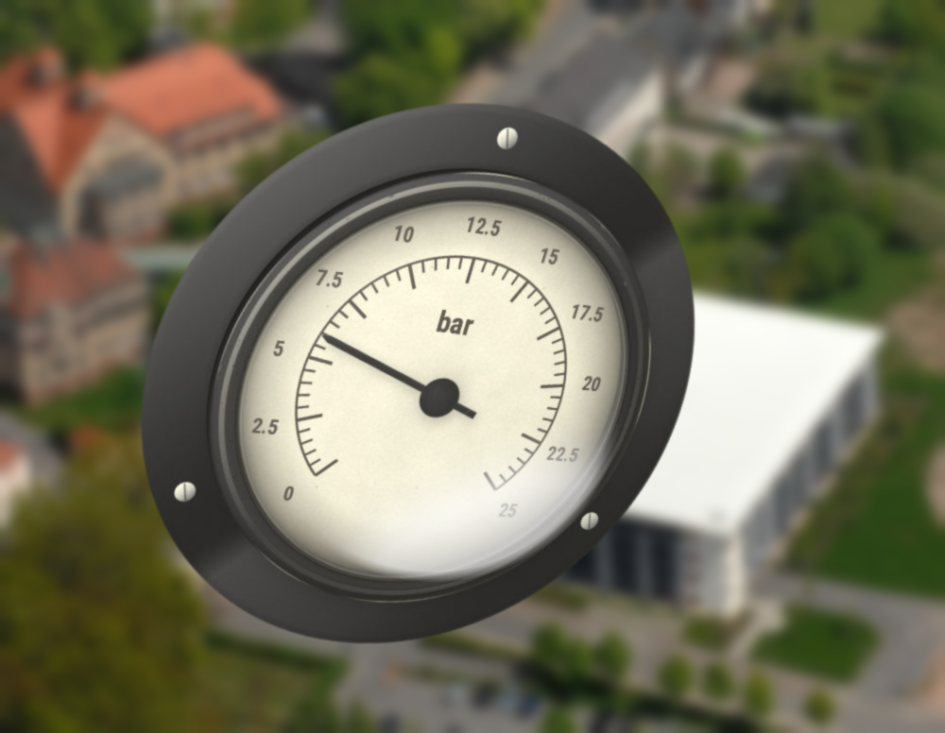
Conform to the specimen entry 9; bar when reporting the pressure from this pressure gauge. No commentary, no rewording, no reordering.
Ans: 6; bar
